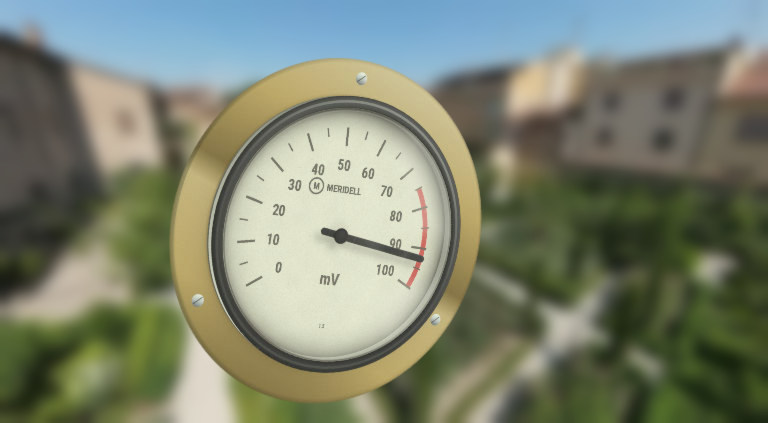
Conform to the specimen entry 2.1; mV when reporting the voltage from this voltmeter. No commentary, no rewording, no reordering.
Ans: 92.5; mV
